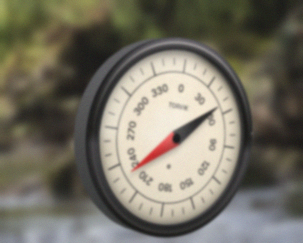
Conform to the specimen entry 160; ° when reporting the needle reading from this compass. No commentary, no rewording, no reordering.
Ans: 230; °
